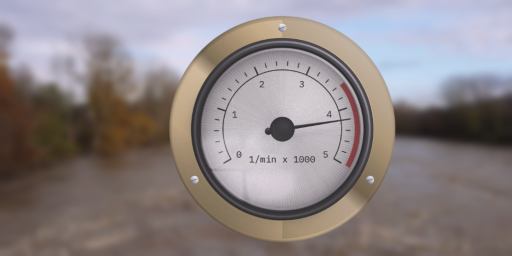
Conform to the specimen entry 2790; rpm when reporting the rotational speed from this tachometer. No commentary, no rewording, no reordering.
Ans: 4200; rpm
